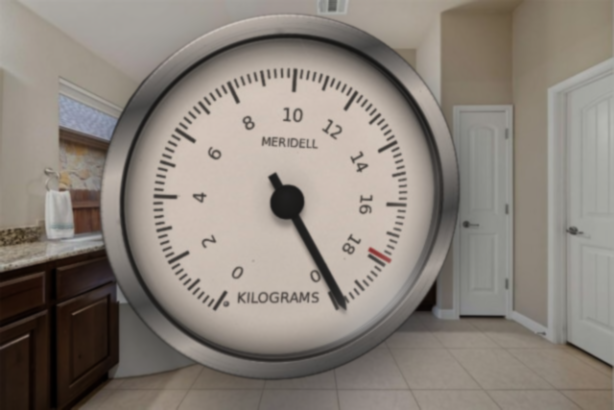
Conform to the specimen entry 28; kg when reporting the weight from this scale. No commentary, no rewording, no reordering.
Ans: 19.8; kg
